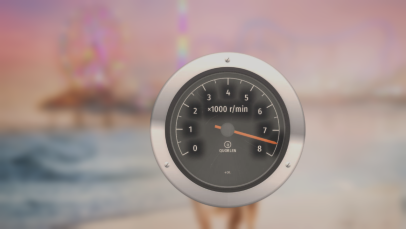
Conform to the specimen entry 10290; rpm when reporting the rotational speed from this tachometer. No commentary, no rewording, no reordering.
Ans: 7500; rpm
